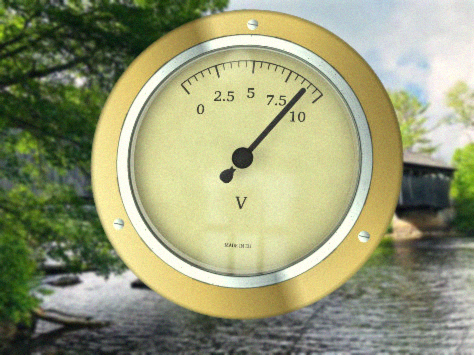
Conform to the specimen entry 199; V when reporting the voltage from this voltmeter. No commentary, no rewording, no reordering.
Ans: 9; V
